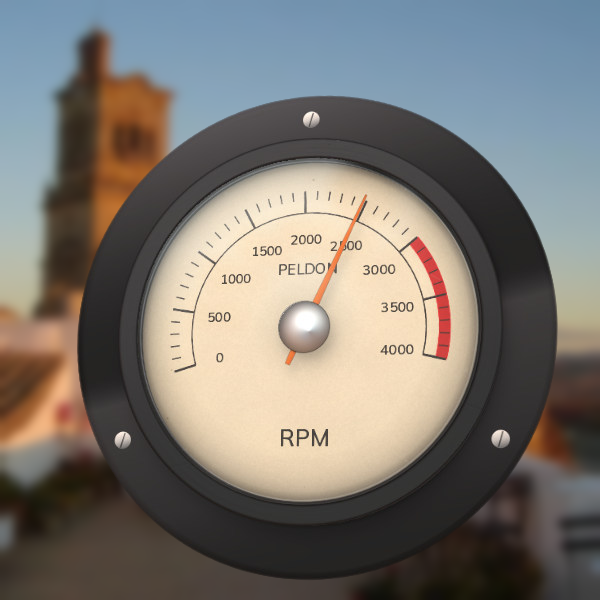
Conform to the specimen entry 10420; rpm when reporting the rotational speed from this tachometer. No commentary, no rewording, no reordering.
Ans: 2500; rpm
